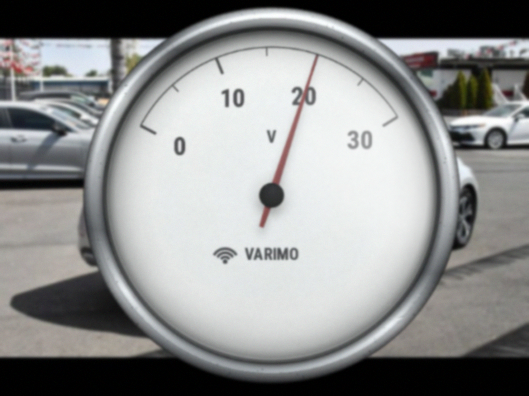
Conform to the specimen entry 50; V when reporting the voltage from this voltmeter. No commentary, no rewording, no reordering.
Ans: 20; V
